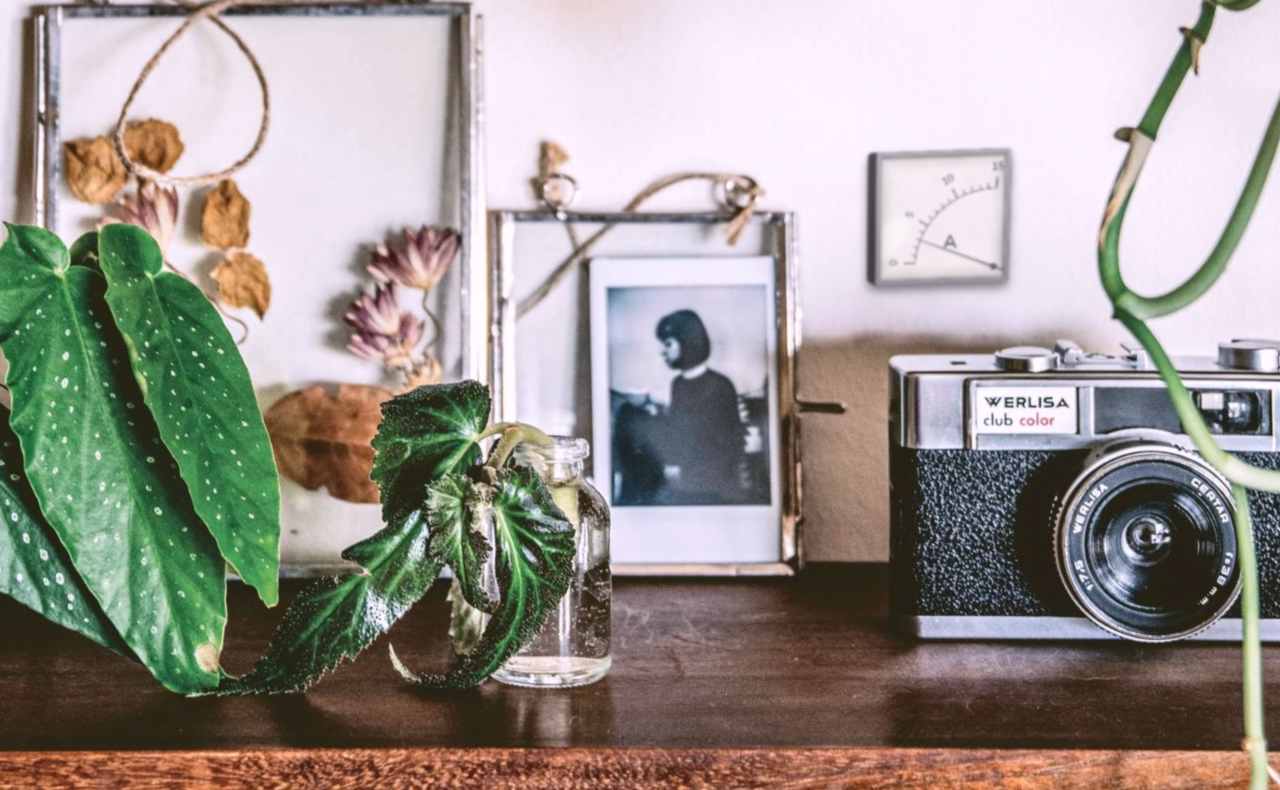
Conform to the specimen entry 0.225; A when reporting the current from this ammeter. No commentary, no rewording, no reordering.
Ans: 3; A
